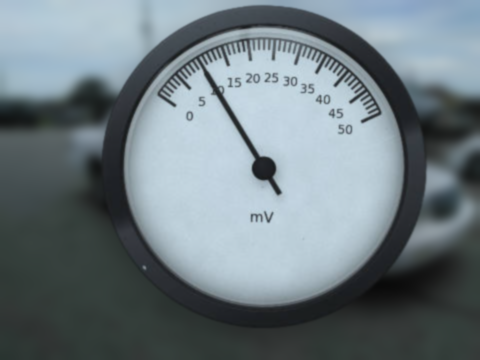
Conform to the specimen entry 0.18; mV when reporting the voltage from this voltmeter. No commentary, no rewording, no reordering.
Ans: 10; mV
